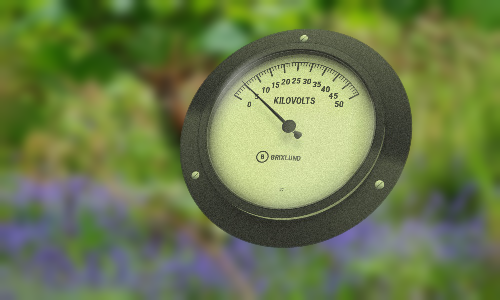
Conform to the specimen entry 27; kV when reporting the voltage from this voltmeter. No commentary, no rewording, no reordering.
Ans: 5; kV
